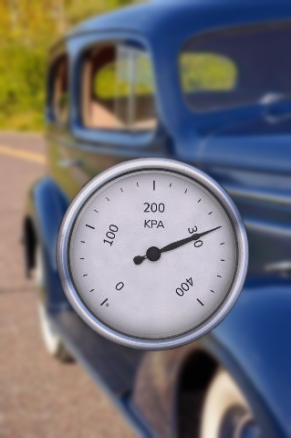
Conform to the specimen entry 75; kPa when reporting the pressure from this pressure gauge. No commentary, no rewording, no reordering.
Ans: 300; kPa
